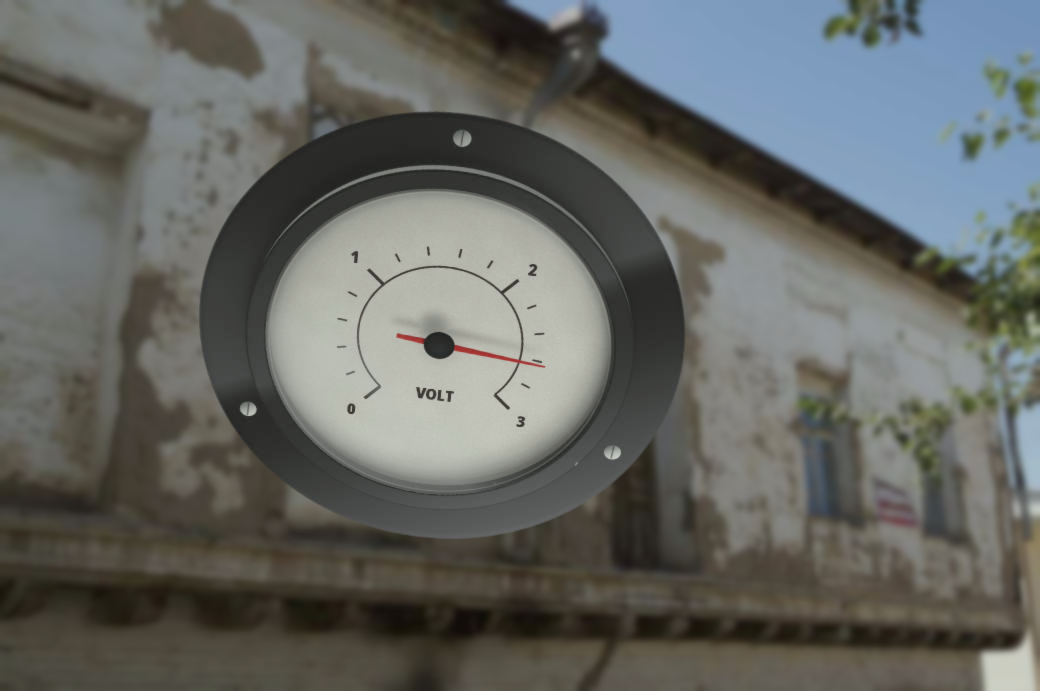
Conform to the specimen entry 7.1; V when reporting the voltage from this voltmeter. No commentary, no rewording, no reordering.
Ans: 2.6; V
